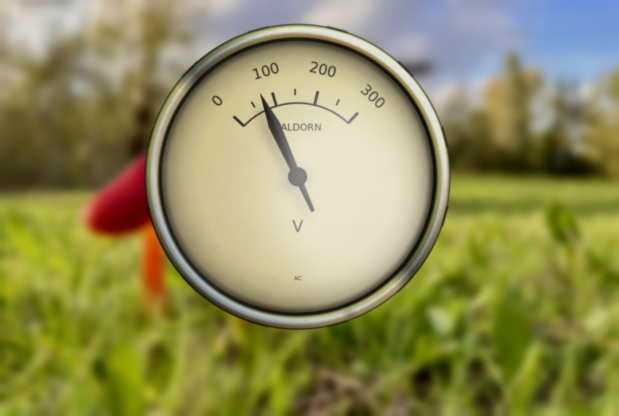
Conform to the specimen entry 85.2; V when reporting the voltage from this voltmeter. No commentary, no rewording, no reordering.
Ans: 75; V
